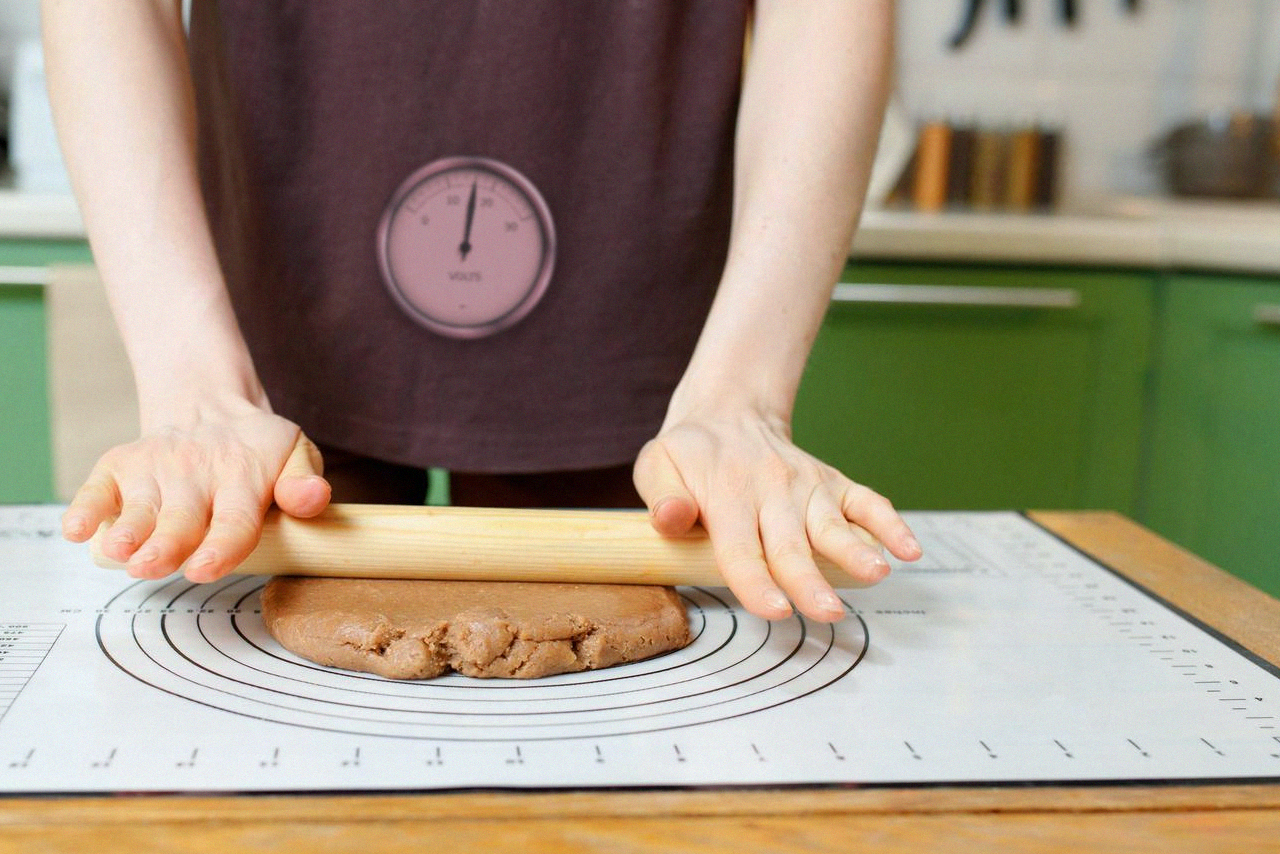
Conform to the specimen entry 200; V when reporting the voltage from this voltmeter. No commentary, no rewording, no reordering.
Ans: 16; V
